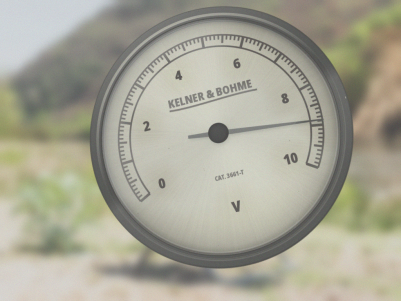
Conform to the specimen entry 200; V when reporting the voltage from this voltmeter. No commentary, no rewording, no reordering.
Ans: 8.9; V
